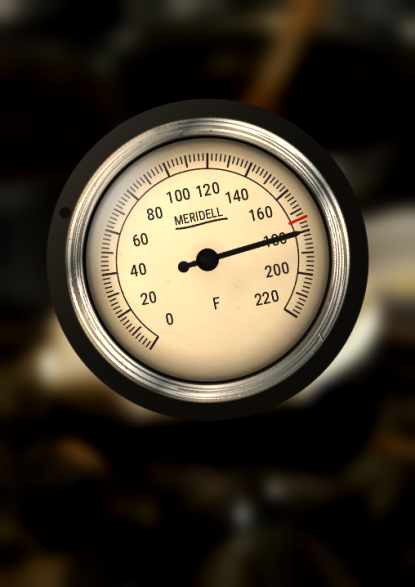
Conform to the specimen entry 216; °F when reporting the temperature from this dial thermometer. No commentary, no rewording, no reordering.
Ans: 180; °F
